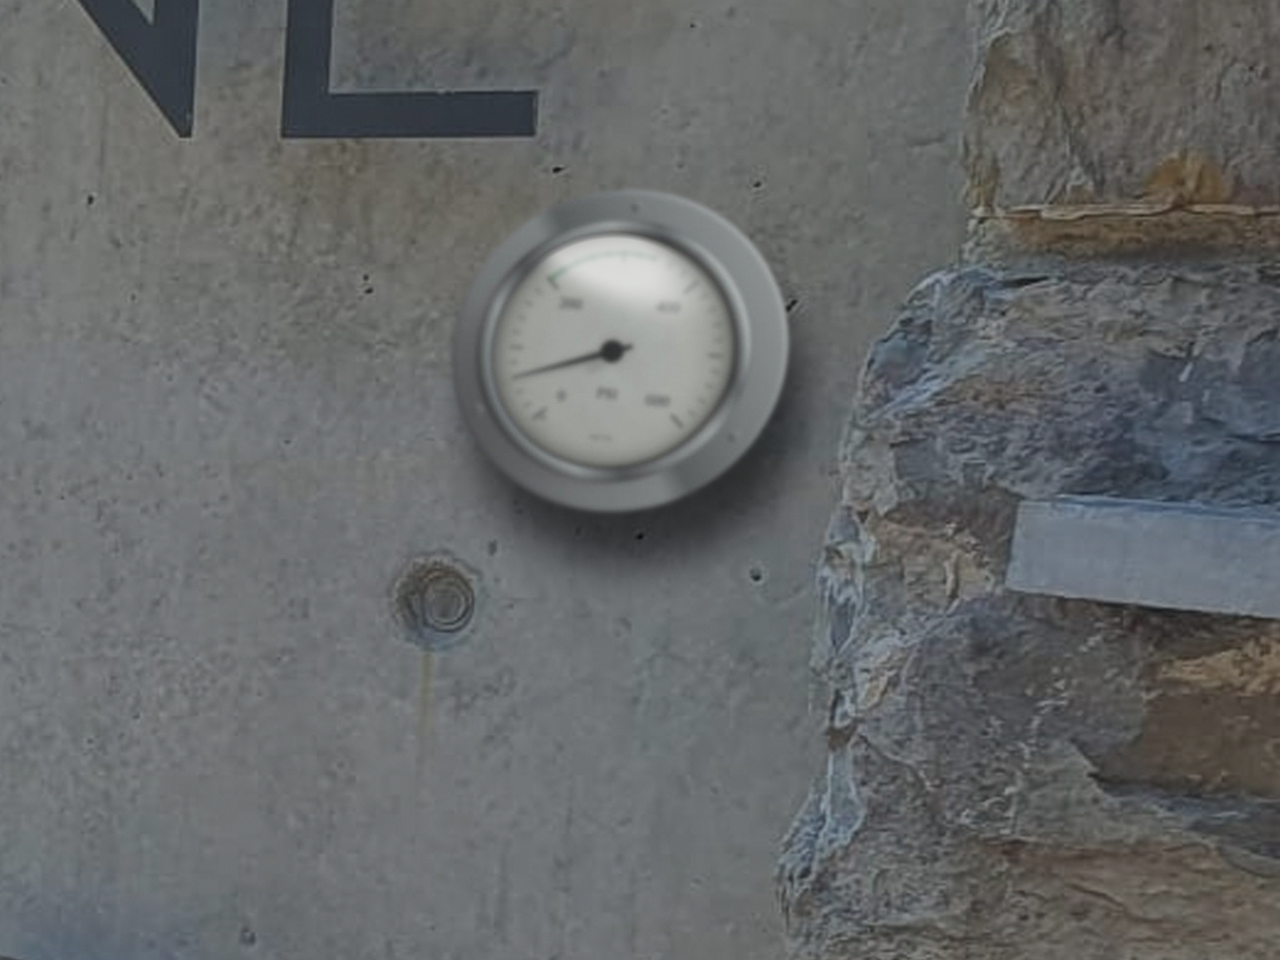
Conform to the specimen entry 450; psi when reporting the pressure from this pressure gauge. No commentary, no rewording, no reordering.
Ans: 60; psi
